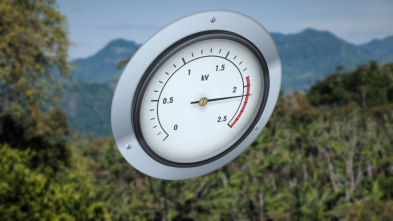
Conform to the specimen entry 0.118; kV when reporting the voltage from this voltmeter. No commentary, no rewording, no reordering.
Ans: 2.1; kV
